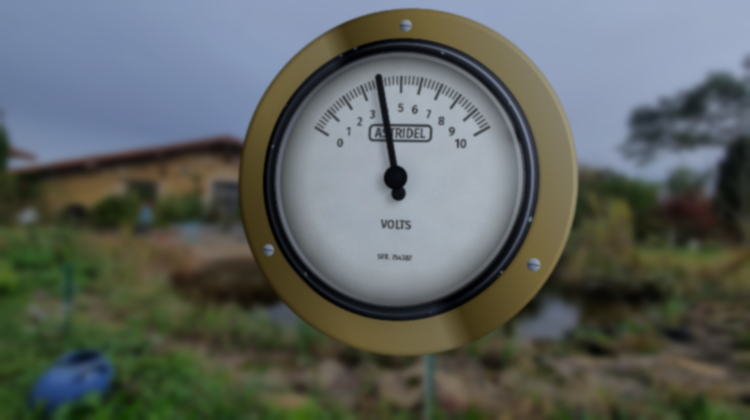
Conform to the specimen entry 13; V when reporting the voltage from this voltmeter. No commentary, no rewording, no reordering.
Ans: 4; V
